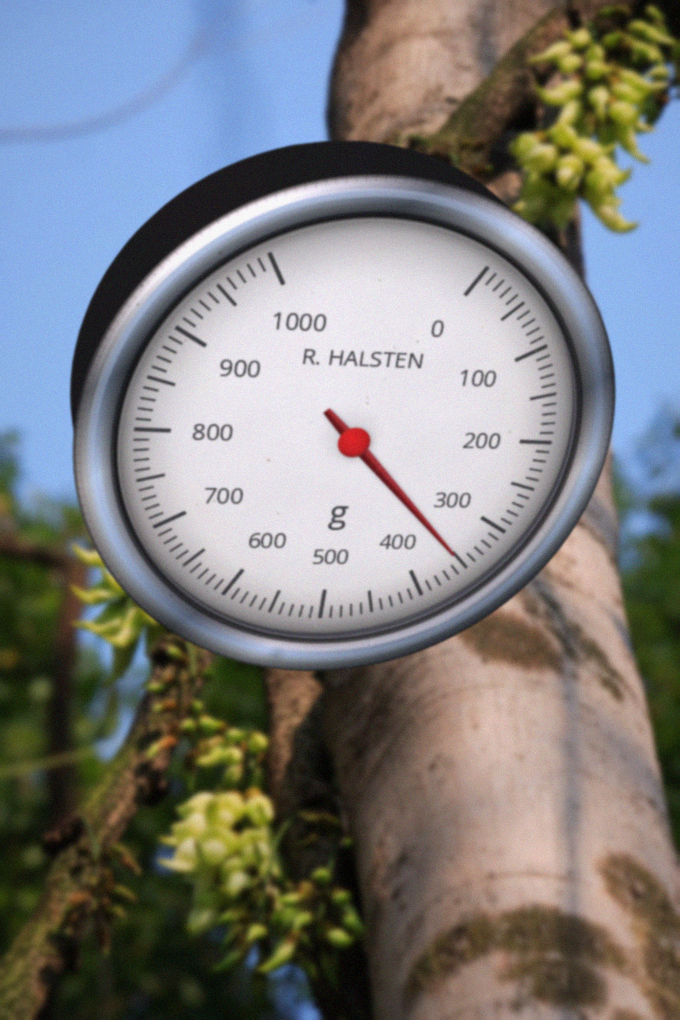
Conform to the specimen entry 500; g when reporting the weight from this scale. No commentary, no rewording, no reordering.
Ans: 350; g
